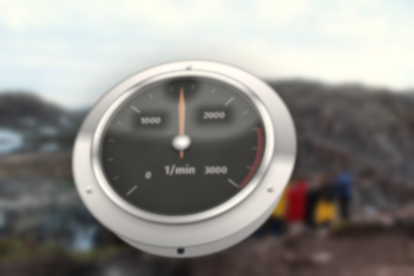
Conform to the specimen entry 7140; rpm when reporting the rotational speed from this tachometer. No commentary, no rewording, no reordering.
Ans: 1500; rpm
